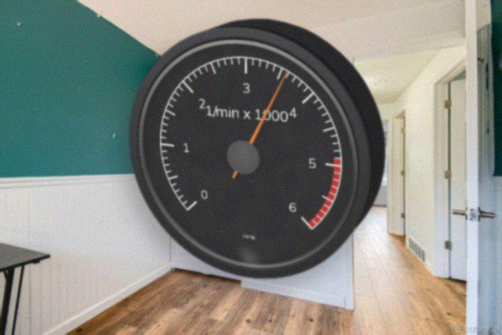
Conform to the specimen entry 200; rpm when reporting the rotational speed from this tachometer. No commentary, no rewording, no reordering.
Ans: 3600; rpm
